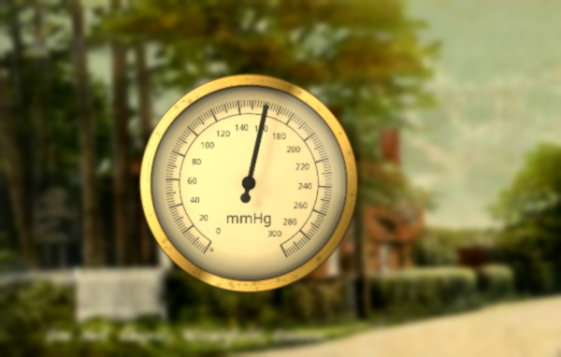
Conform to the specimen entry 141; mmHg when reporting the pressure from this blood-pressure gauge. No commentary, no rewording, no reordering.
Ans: 160; mmHg
